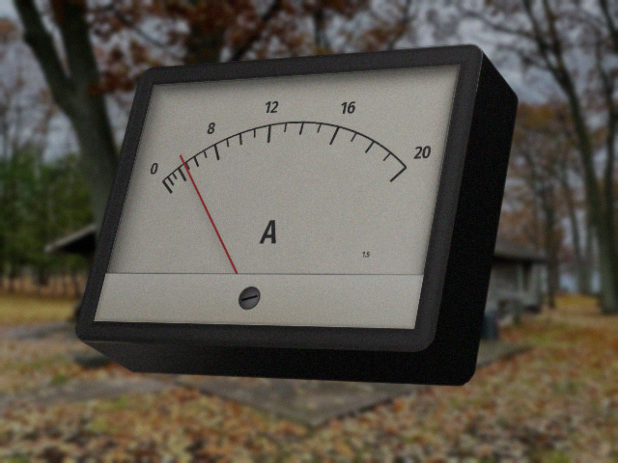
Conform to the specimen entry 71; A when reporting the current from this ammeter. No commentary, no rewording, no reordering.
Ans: 5; A
